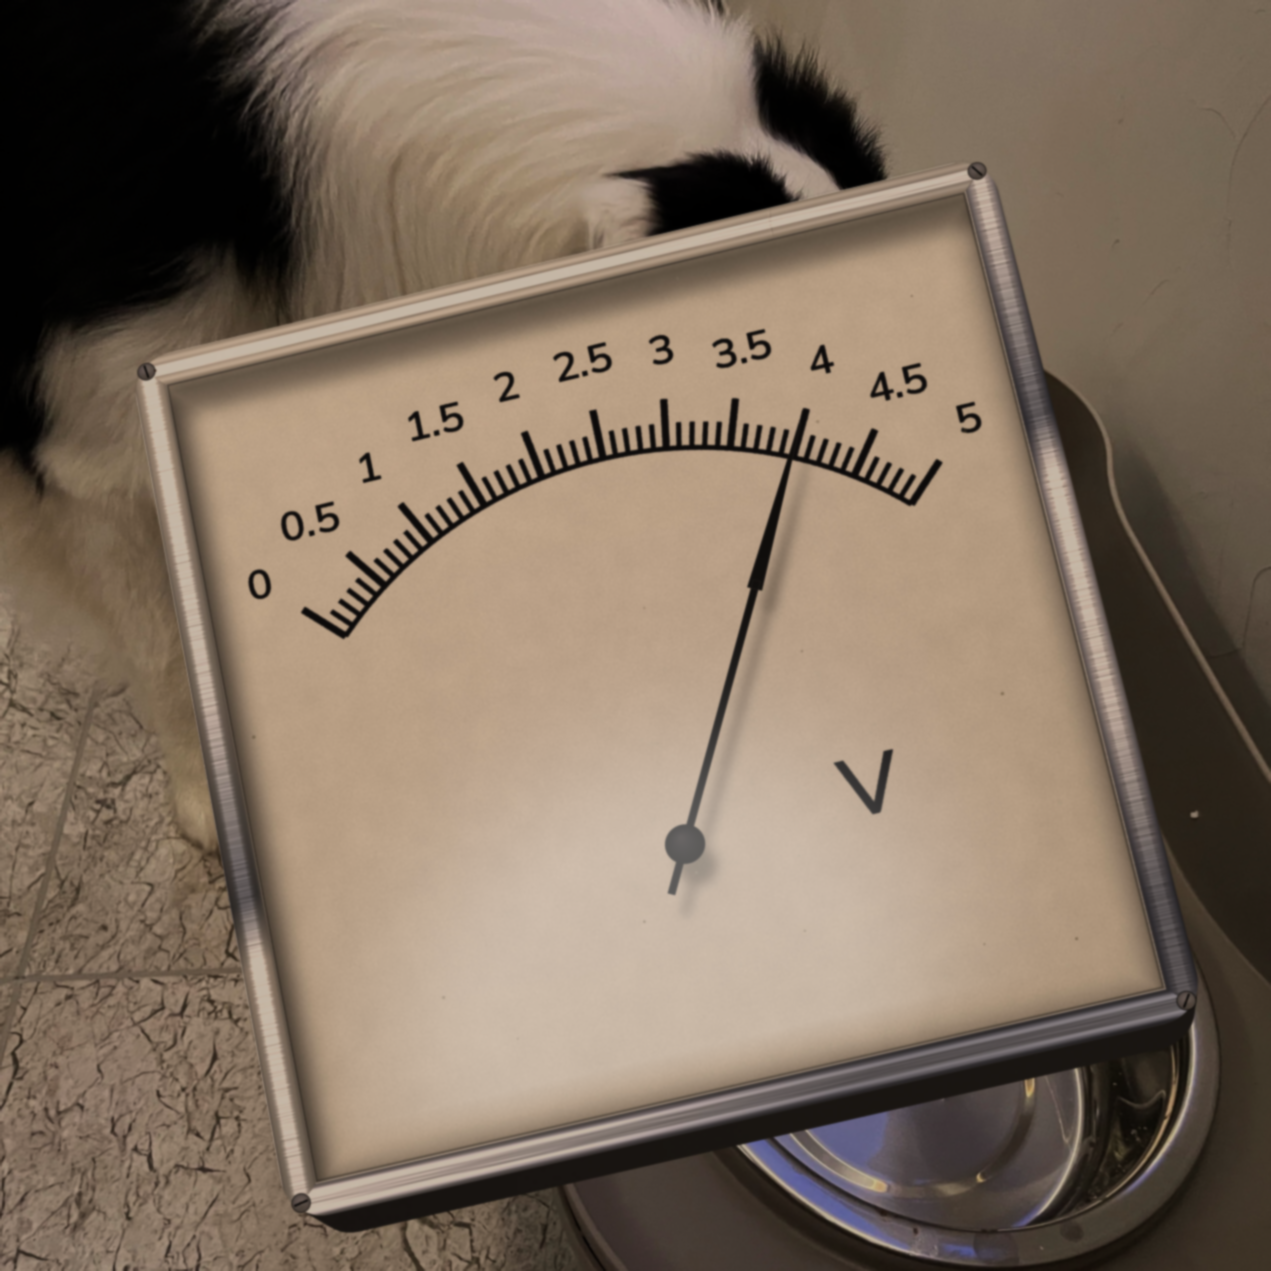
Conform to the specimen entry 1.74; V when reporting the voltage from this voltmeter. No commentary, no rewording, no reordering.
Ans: 4; V
